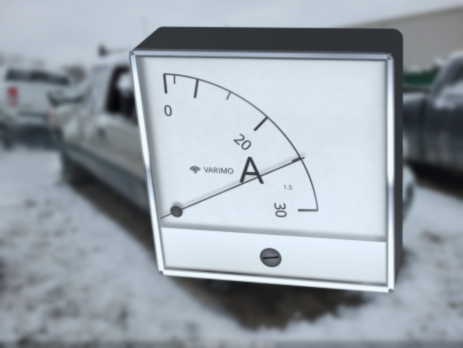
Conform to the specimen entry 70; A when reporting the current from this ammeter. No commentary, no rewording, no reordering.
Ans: 25; A
